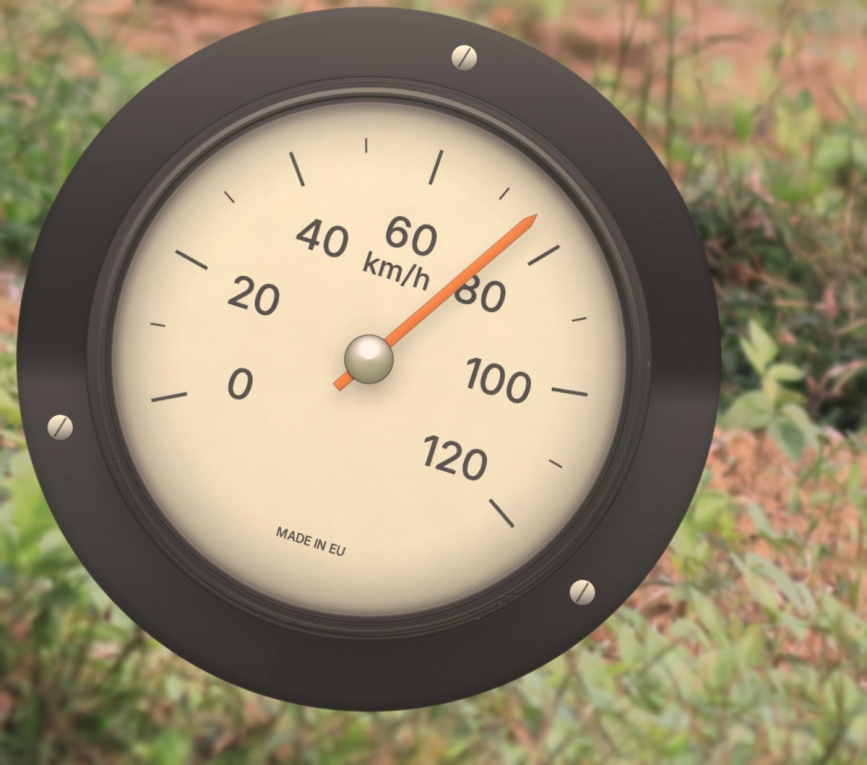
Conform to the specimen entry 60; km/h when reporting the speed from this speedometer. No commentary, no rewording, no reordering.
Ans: 75; km/h
